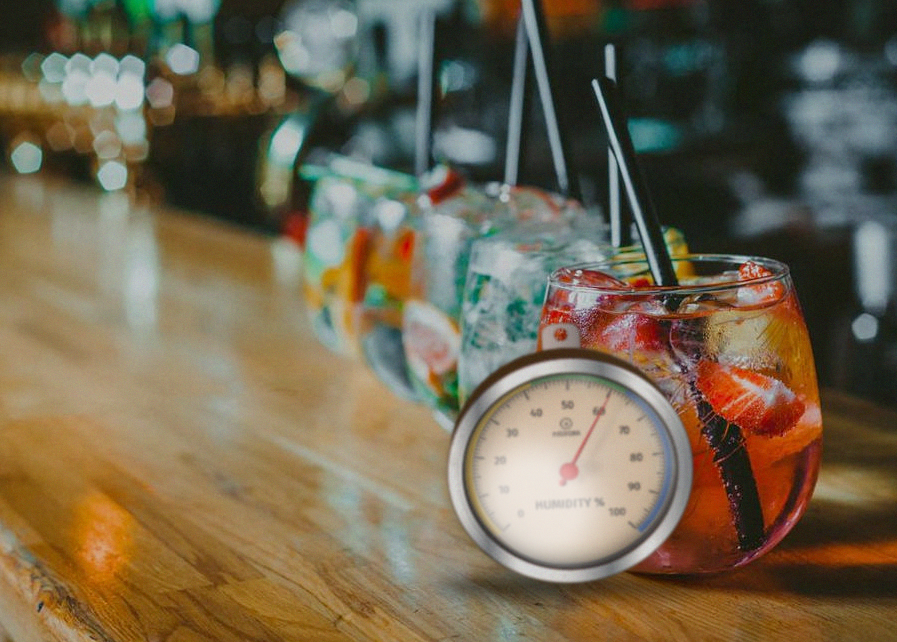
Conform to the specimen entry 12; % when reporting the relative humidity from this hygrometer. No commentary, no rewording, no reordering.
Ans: 60; %
